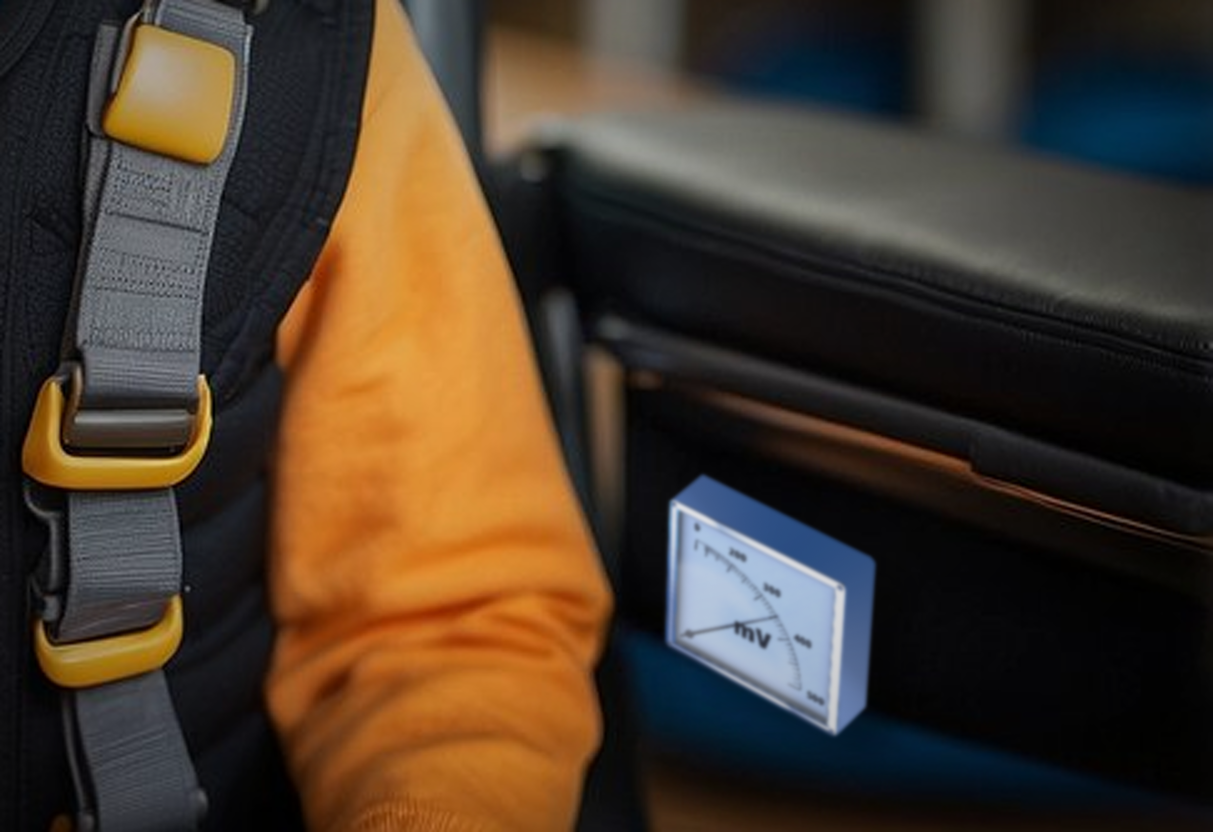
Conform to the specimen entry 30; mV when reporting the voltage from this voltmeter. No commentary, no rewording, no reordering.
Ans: 350; mV
